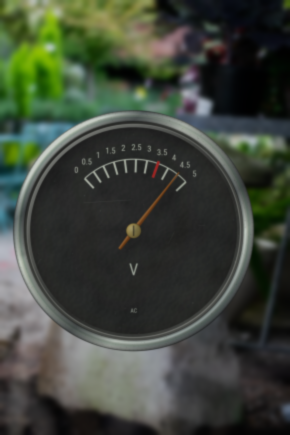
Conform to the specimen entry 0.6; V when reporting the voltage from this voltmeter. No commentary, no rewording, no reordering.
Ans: 4.5; V
